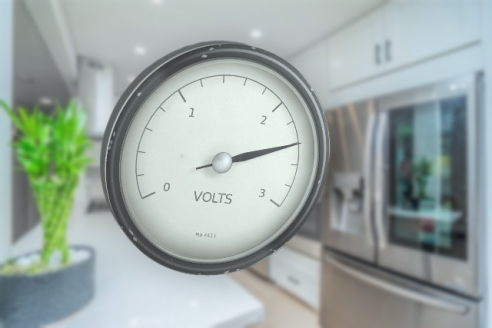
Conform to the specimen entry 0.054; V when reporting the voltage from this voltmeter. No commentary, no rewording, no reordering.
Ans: 2.4; V
